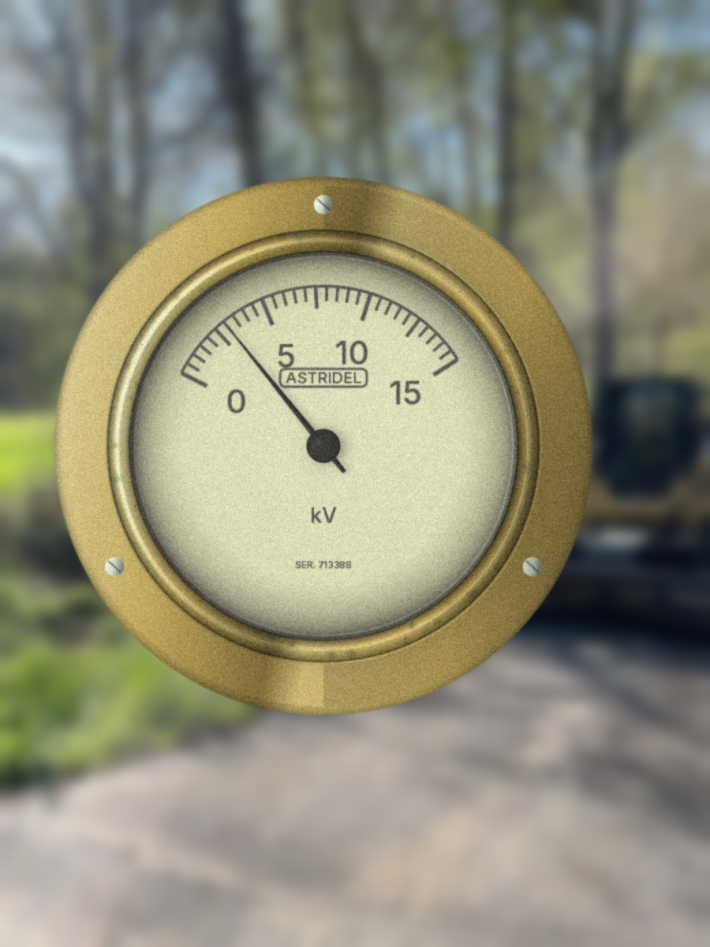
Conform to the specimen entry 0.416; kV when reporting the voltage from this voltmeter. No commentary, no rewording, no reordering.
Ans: 3; kV
